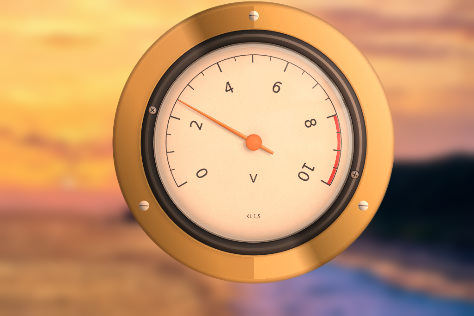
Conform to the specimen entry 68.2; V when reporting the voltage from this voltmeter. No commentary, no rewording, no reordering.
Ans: 2.5; V
